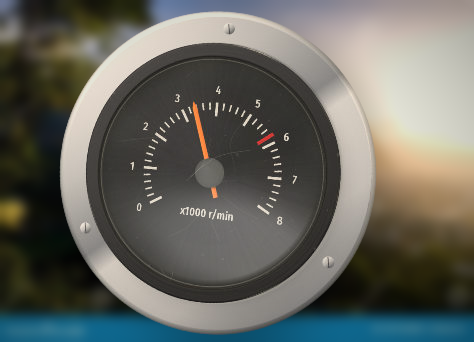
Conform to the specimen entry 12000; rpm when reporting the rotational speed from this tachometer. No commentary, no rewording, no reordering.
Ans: 3400; rpm
